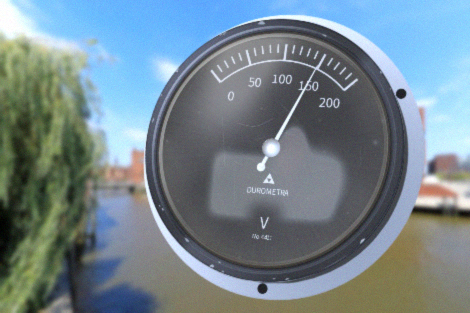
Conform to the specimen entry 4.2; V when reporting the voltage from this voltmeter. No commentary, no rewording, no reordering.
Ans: 150; V
